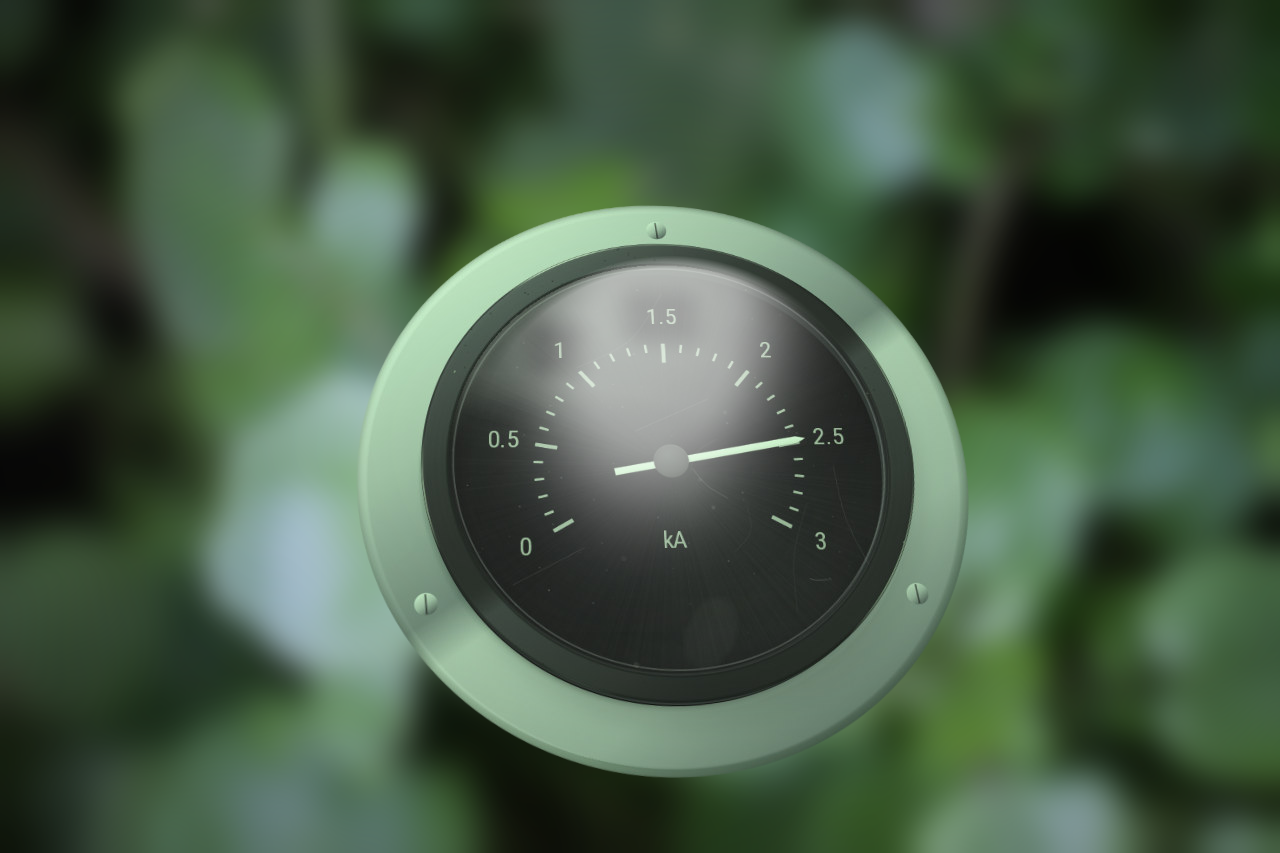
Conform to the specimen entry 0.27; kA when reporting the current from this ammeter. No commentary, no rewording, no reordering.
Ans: 2.5; kA
